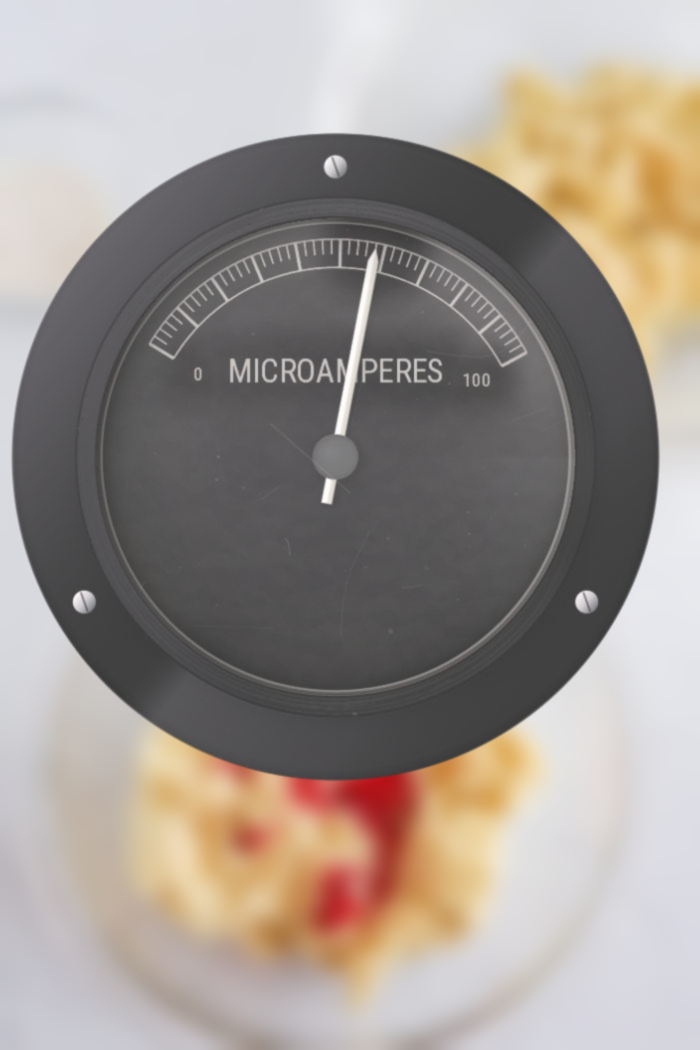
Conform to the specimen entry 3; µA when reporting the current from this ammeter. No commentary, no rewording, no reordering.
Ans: 58; µA
